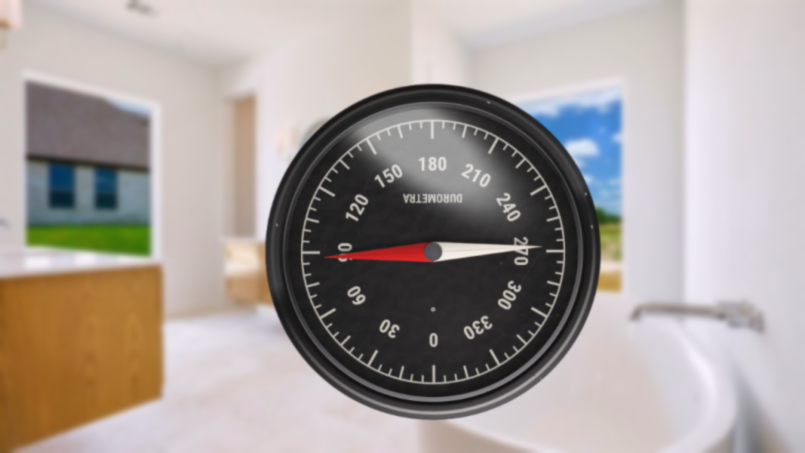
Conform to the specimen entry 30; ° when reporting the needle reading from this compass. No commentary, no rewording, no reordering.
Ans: 87.5; °
